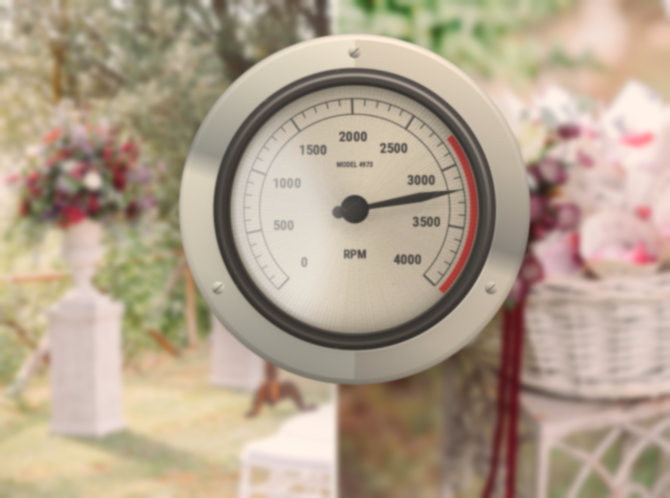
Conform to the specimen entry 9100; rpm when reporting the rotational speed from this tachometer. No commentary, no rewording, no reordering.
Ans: 3200; rpm
